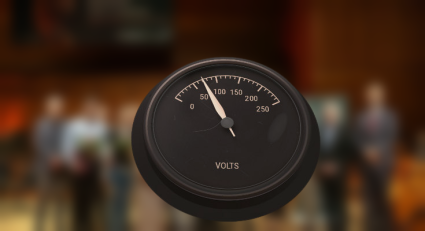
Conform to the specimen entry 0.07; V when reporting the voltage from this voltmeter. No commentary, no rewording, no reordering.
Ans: 70; V
